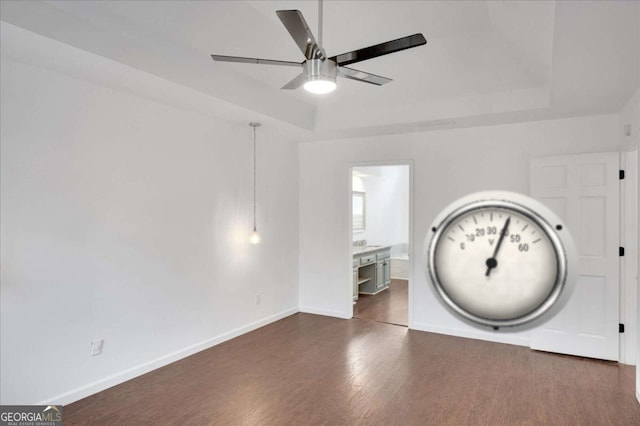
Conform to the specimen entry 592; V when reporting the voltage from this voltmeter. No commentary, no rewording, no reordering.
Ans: 40; V
